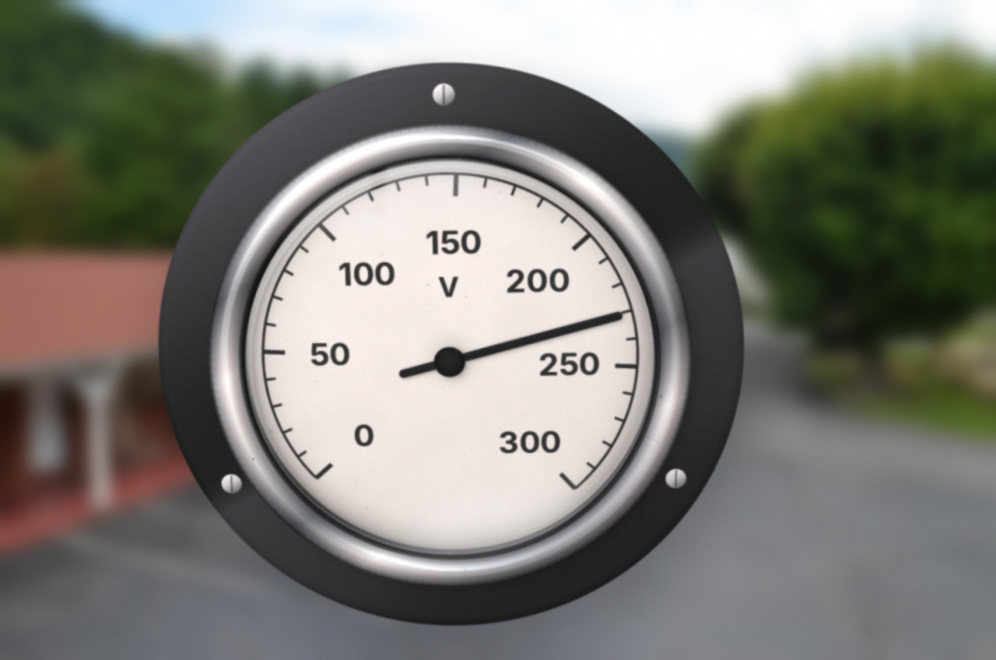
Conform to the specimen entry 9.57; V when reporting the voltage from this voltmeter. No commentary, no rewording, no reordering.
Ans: 230; V
